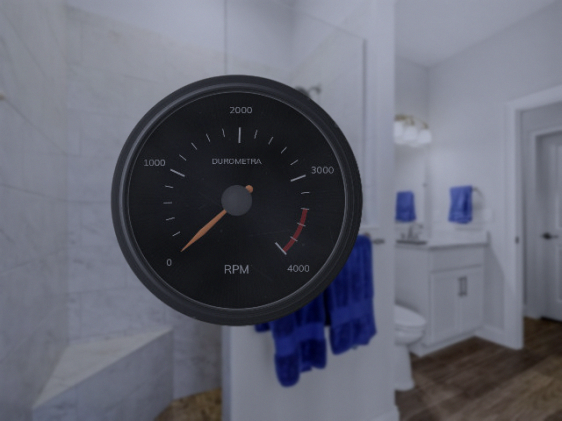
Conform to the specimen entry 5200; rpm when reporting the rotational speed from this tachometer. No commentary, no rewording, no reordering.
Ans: 0; rpm
